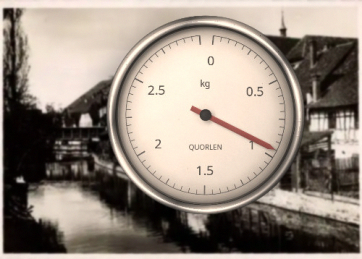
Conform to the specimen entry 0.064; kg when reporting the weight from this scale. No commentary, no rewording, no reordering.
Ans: 0.95; kg
